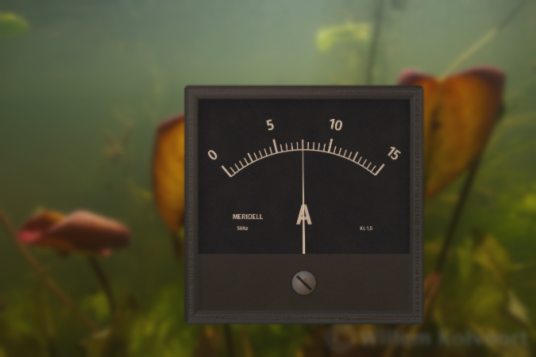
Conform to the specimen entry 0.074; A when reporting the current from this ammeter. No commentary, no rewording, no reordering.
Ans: 7.5; A
